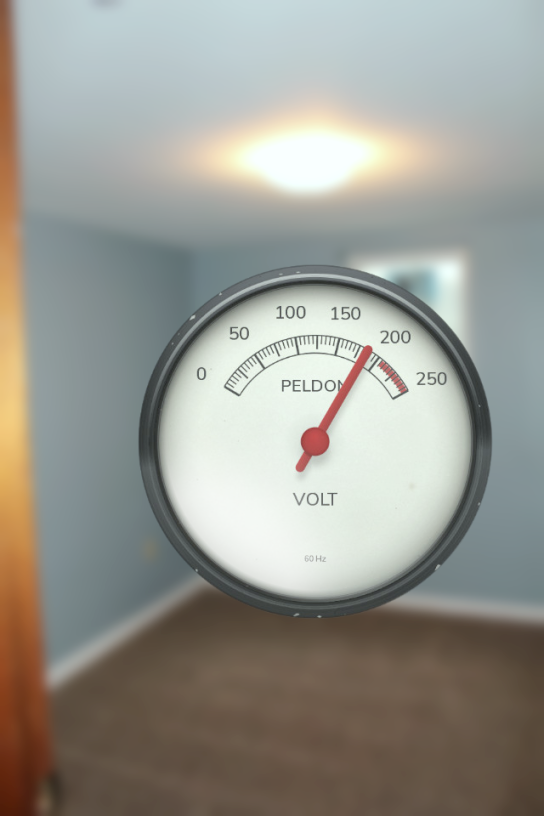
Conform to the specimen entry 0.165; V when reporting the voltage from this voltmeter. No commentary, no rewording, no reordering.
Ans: 185; V
